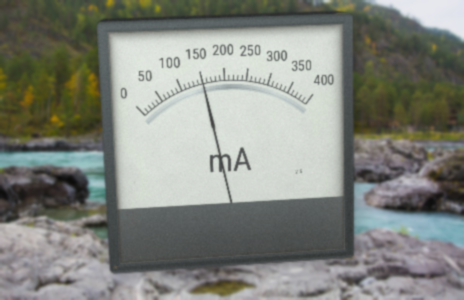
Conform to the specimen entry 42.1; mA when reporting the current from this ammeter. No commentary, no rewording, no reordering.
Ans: 150; mA
